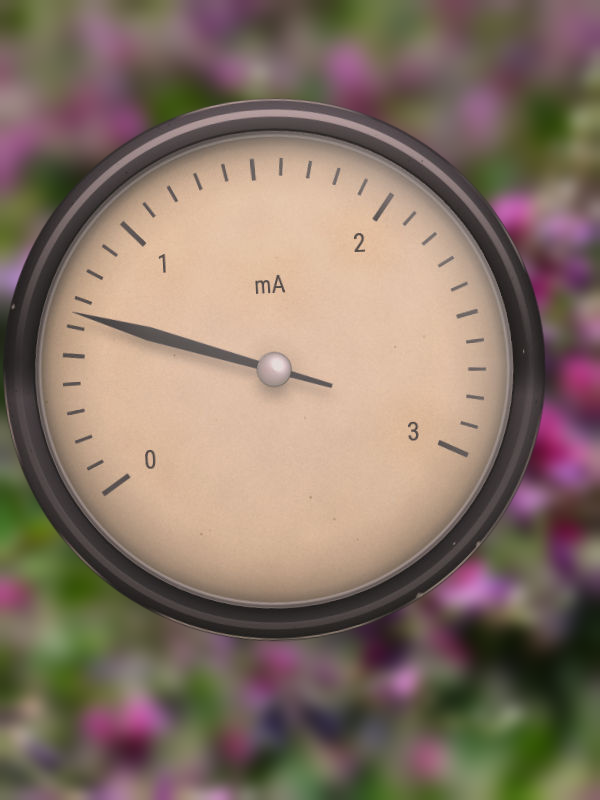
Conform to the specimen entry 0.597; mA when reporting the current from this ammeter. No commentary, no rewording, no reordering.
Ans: 0.65; mA
